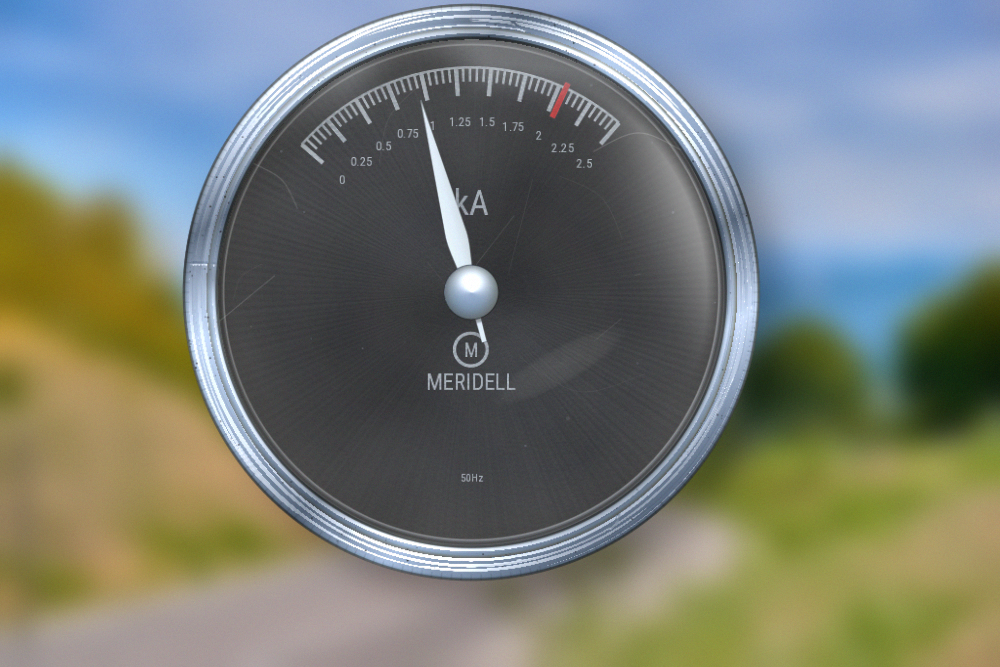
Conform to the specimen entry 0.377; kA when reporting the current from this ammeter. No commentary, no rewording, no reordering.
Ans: 0.95; kA
